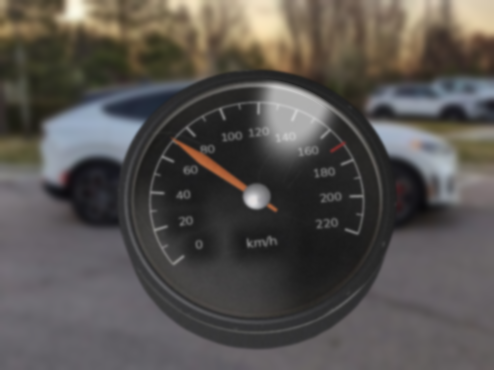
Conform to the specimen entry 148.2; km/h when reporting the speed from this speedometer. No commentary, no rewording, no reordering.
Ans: 70; km/h
